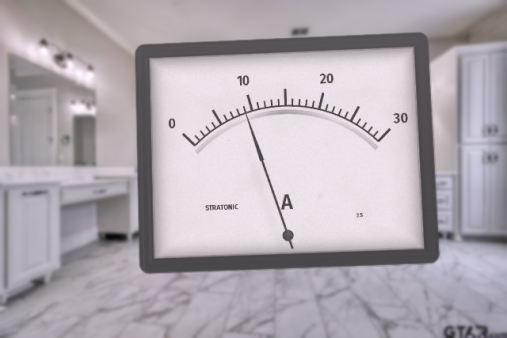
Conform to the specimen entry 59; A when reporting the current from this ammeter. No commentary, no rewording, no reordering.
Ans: 9; A
